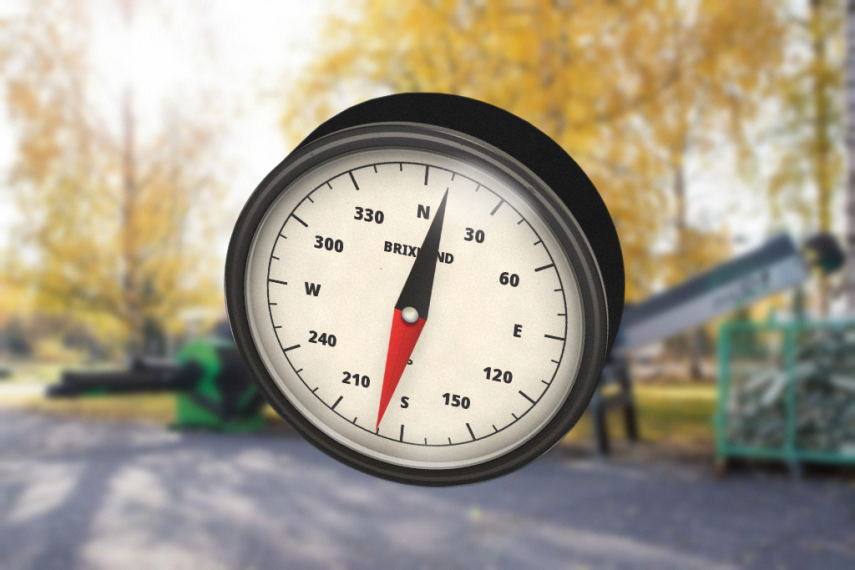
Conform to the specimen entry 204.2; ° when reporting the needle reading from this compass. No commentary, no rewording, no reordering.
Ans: 190; °
